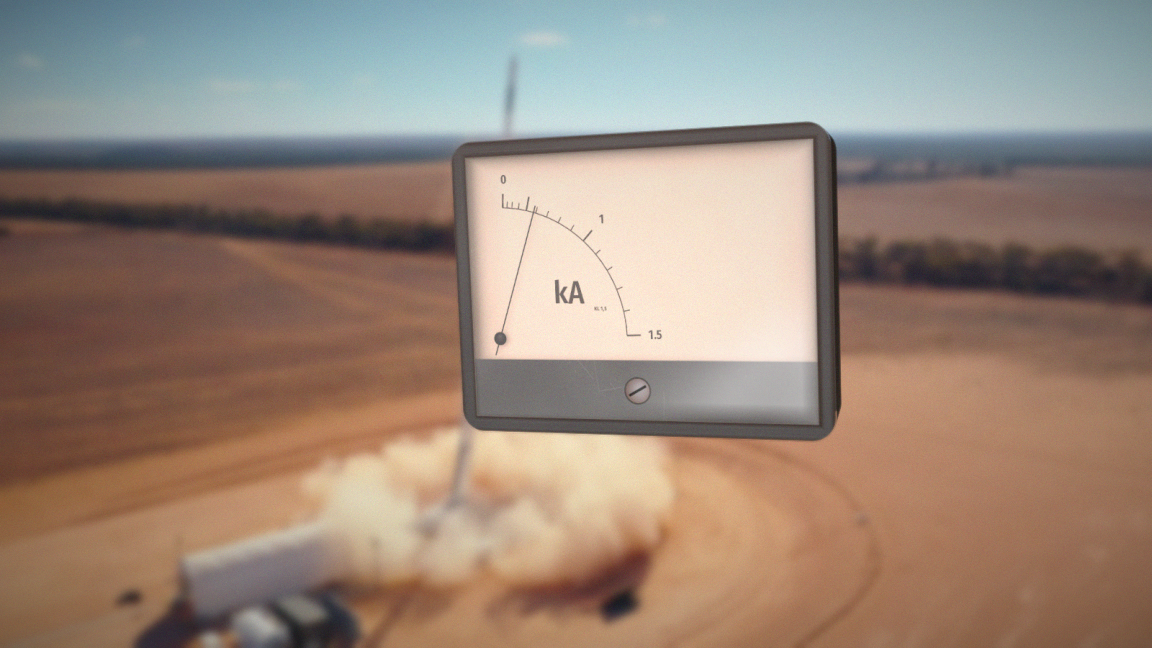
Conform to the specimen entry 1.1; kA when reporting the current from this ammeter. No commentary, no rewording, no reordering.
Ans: 0.6; kA
